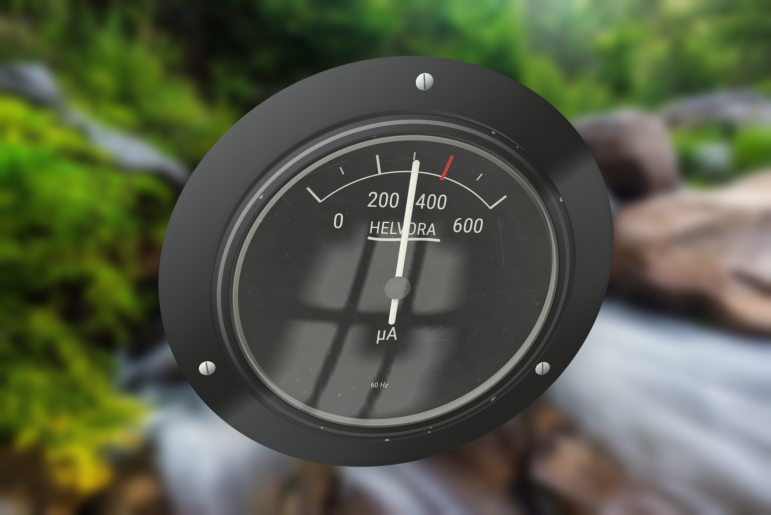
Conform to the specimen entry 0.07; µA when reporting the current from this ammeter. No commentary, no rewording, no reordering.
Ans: 300; µA
